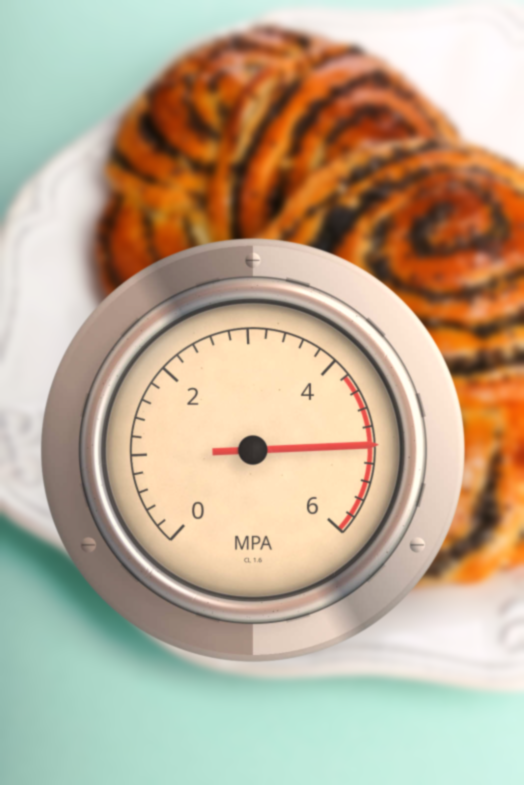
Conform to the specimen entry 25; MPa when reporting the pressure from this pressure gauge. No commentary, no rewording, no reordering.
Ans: 5; MPa
